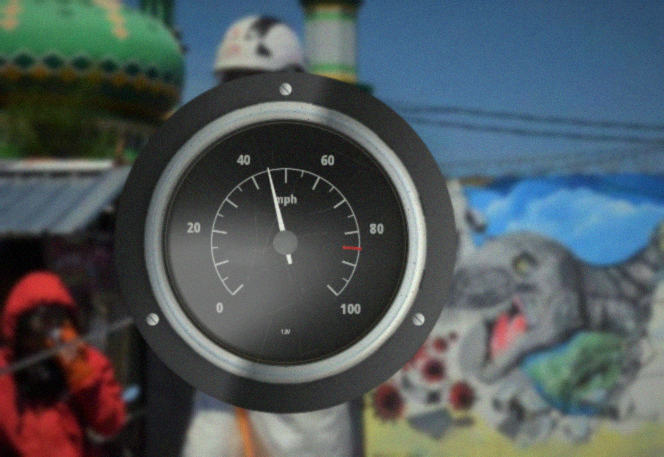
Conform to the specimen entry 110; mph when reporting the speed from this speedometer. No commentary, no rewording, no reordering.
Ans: 45; mph
